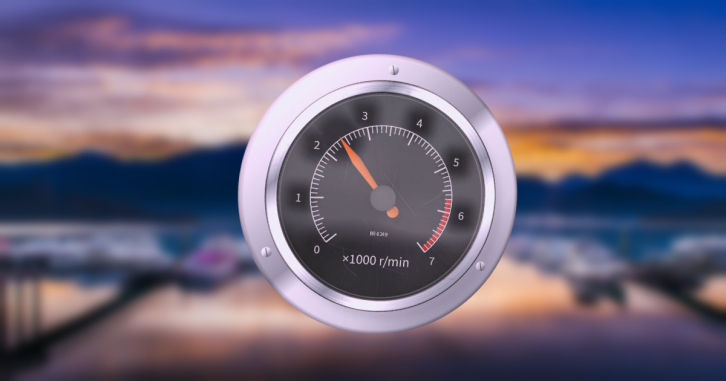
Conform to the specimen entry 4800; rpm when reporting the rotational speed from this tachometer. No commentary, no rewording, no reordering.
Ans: 2400; rpm
